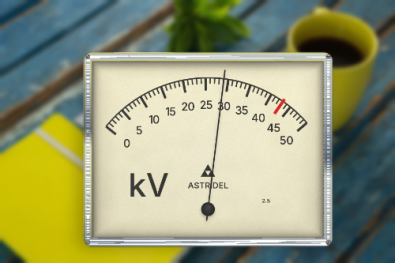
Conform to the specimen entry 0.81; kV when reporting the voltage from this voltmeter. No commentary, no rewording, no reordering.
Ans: 29; kV
